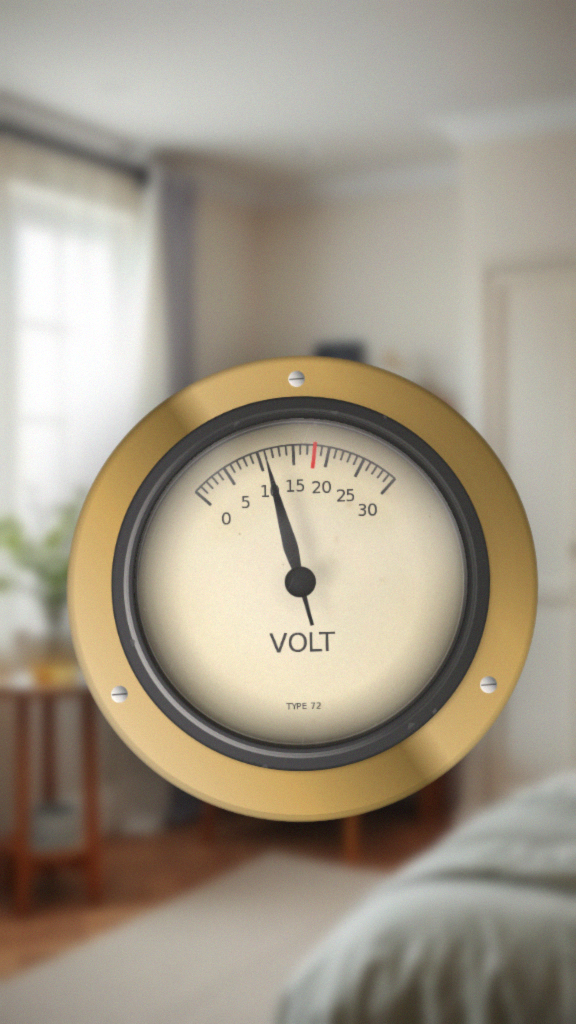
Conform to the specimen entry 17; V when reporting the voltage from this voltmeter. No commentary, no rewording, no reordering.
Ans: 11; V
